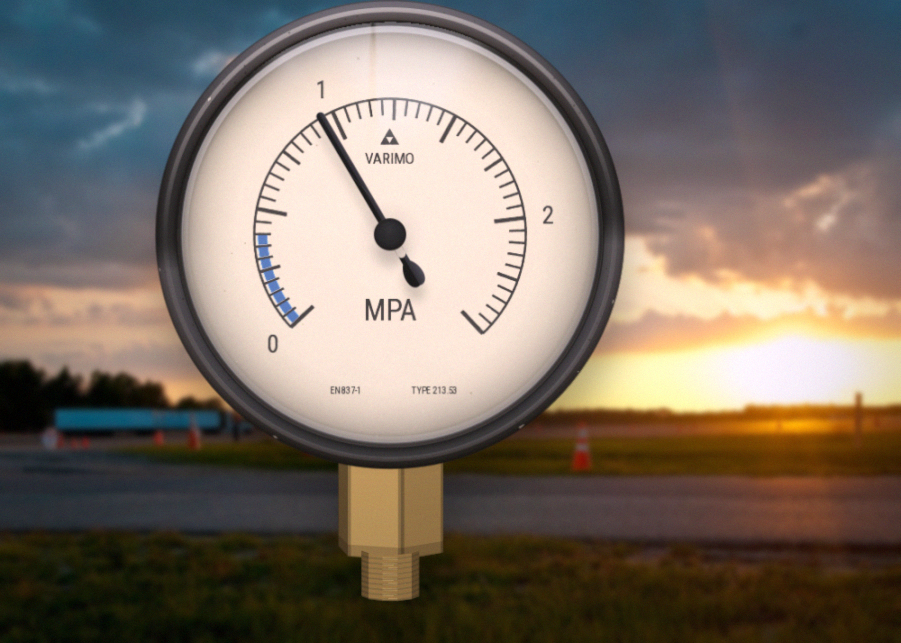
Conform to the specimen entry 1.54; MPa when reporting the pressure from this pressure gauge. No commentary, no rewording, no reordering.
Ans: 0.95; MPa
